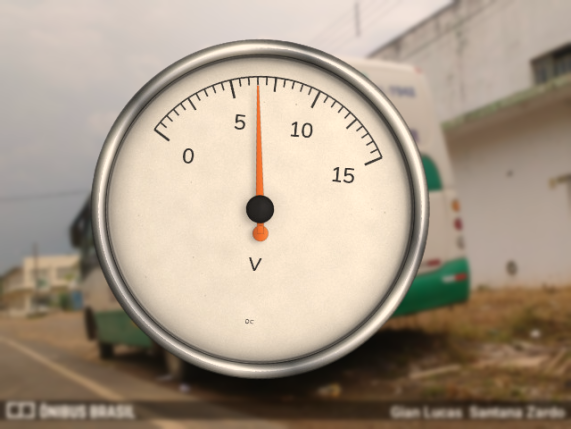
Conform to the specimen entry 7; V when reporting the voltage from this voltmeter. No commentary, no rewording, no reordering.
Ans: 6.5; V
